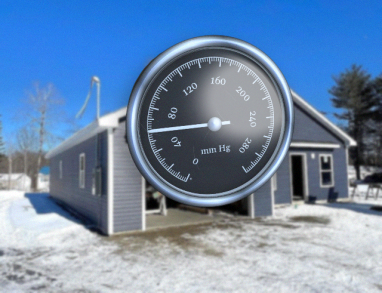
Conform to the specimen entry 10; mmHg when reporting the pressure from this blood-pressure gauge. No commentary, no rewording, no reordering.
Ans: 60; mmHg
